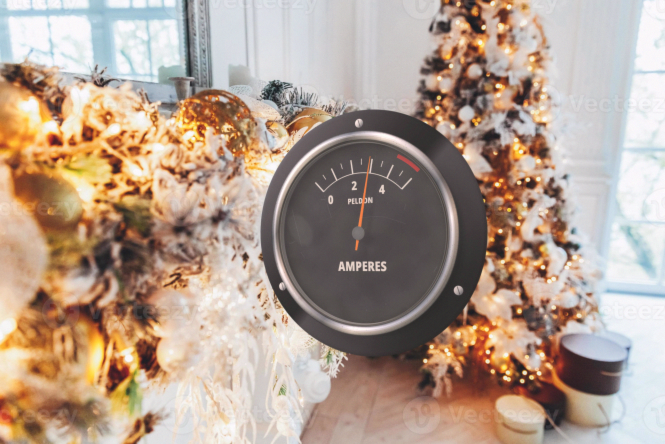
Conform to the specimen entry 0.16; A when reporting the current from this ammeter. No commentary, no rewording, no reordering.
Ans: 3; A
